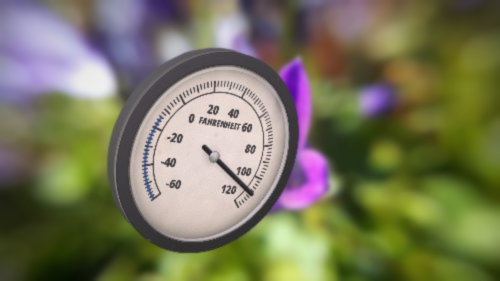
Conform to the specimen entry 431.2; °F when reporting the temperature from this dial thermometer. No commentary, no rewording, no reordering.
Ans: 110; °F
